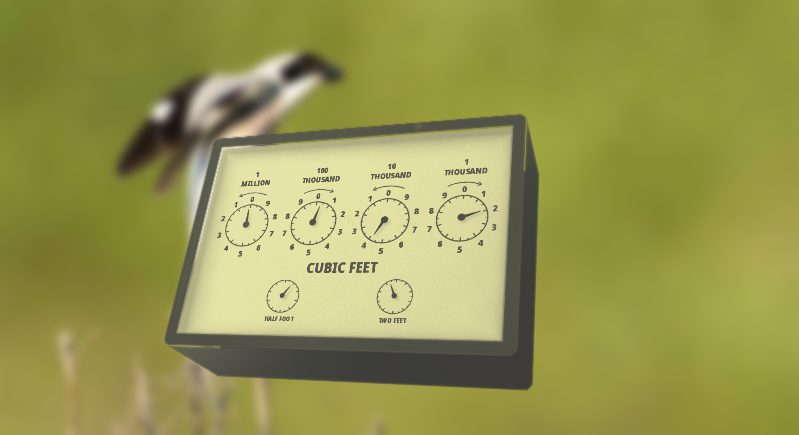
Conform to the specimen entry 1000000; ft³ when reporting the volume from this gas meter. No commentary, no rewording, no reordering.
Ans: 4200; ft³
